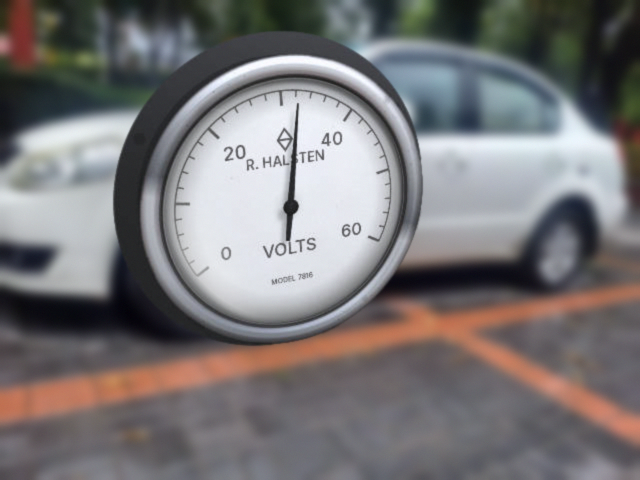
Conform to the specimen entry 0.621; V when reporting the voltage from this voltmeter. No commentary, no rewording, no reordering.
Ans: 32; V
